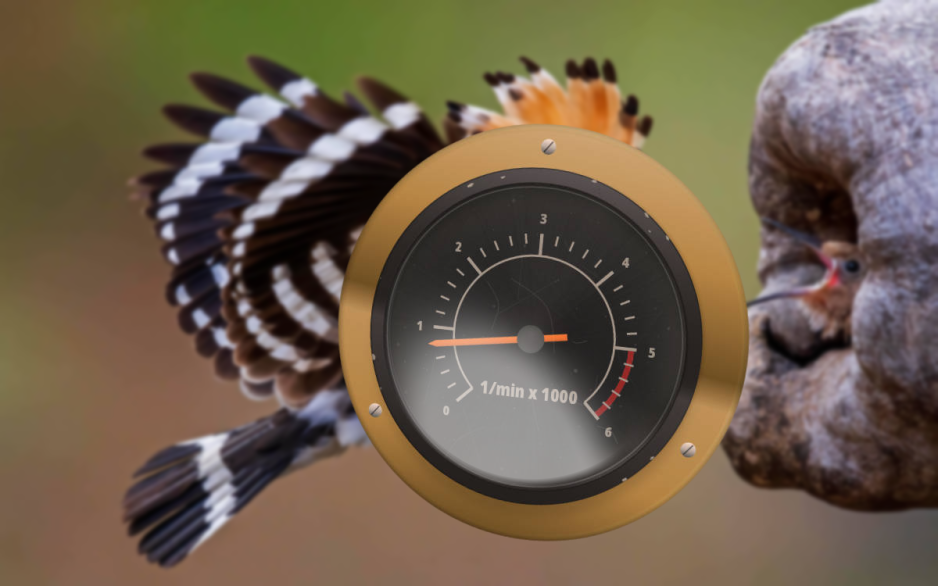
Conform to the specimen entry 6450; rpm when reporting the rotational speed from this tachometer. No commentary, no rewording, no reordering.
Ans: 800; rpm
